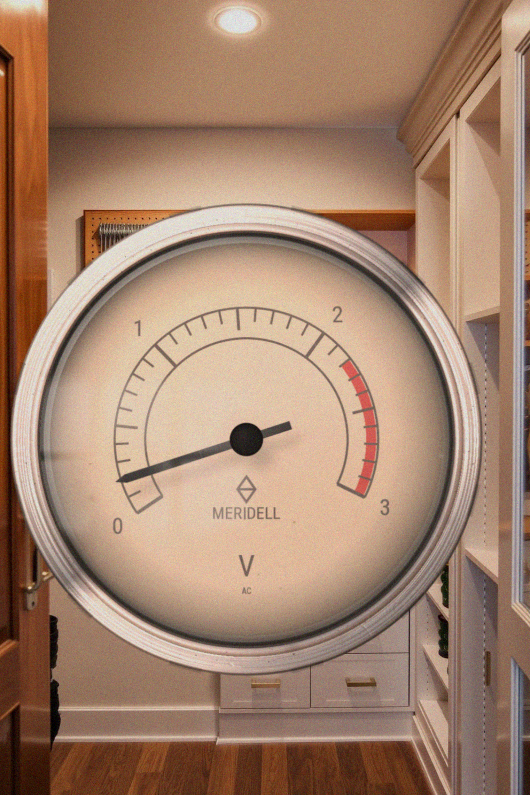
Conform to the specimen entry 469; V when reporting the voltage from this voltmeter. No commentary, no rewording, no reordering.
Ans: 0.2; V
